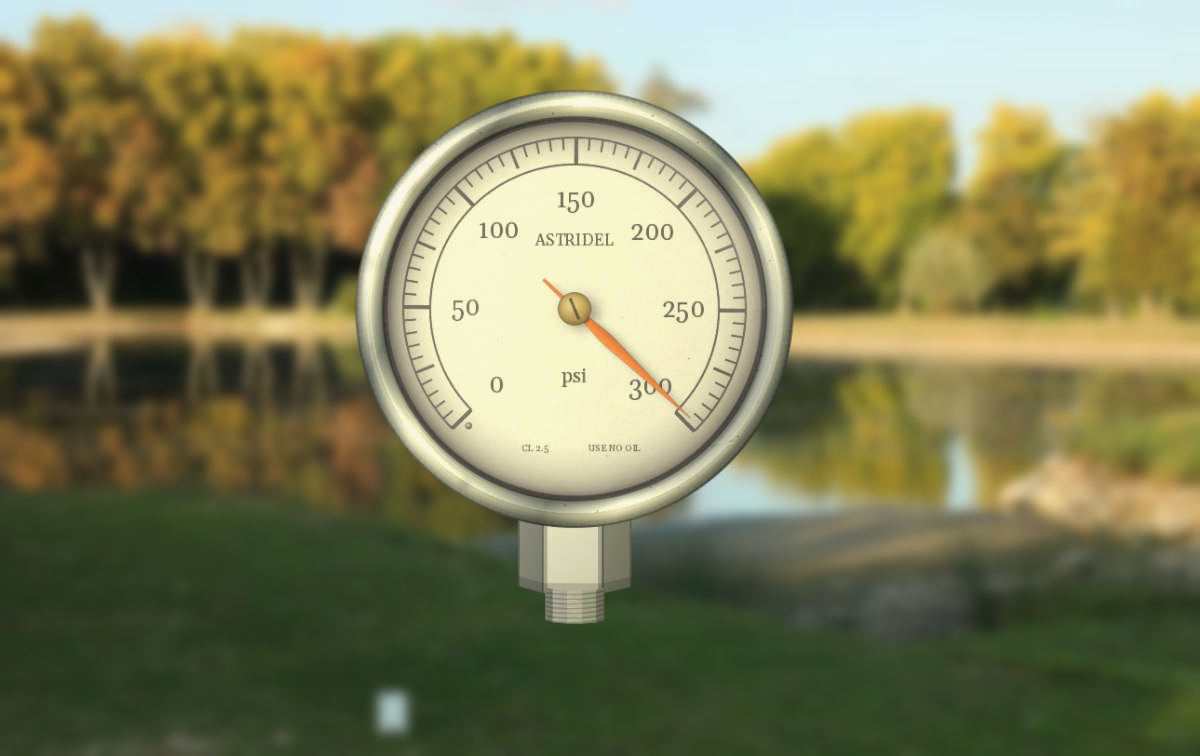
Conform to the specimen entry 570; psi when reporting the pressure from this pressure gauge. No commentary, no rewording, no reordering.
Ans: 297.5; psi
